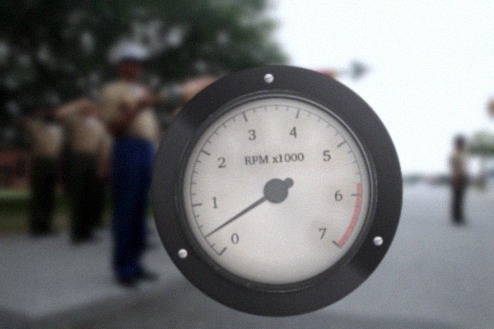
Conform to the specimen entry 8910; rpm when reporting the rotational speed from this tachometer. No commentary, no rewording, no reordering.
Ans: 400; rpm
